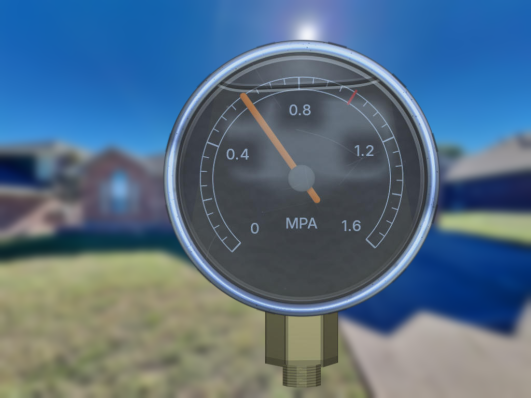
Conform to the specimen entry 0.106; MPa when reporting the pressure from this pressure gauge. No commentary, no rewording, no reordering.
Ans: 0.6; MPa
